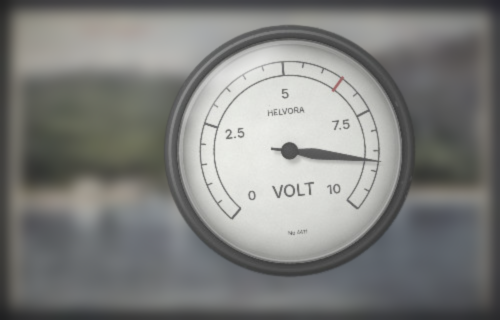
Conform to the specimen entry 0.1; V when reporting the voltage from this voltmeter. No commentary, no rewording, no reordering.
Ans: 8.75; V
